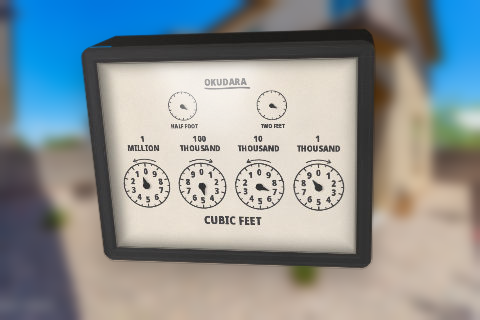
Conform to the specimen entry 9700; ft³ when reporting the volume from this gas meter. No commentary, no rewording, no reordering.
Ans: 46900; ft³
